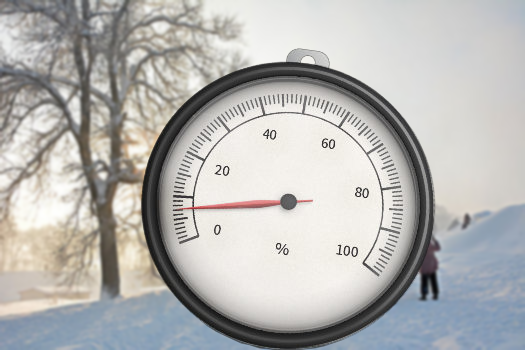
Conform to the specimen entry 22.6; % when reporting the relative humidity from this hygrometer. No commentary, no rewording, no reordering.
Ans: 7; %
